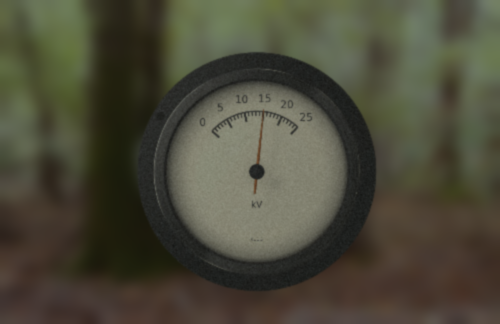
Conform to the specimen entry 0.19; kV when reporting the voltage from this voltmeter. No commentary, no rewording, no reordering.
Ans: 15; kV
